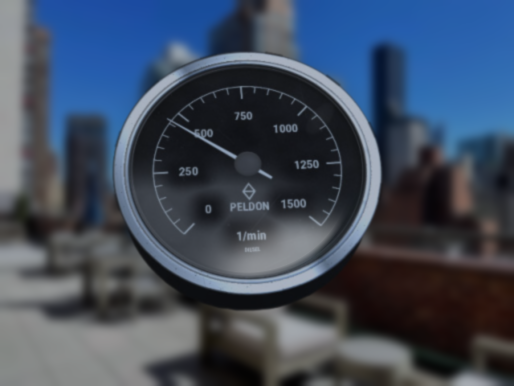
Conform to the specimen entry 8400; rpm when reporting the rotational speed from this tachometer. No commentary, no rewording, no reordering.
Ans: 450; rpm
